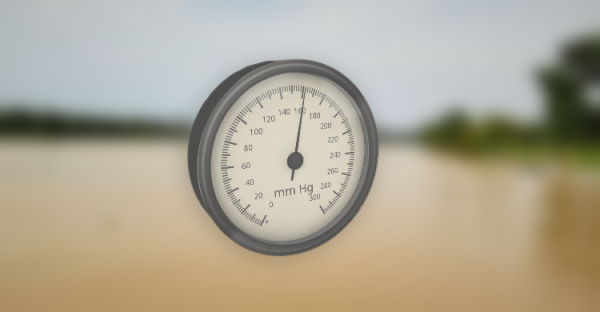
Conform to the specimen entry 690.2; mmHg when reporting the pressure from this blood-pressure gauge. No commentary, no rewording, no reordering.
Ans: 160; mmHg
